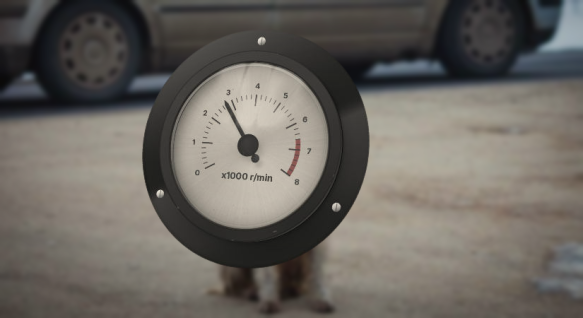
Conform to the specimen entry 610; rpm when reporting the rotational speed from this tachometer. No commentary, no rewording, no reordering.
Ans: 2800; rpm
